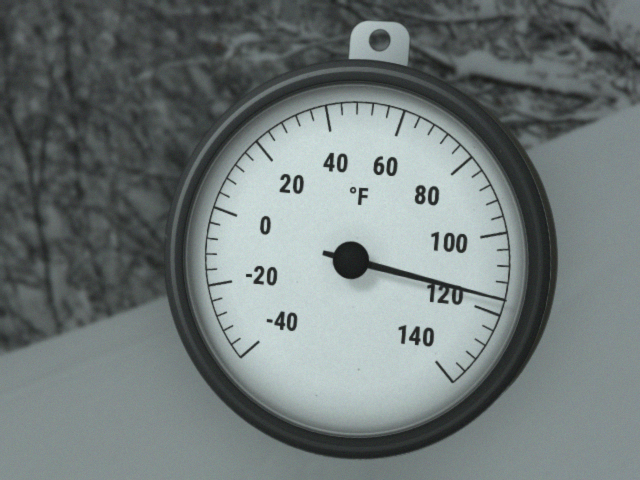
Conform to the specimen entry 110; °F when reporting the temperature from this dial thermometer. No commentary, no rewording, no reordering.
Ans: 116; °F
